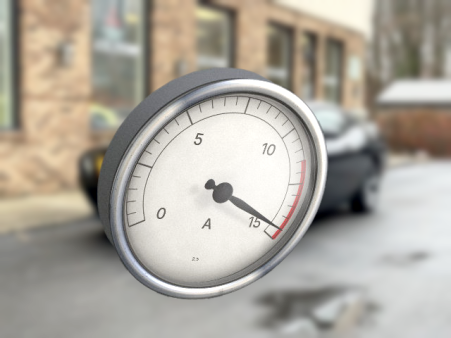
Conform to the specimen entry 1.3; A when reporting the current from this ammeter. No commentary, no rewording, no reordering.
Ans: 14.5; A
